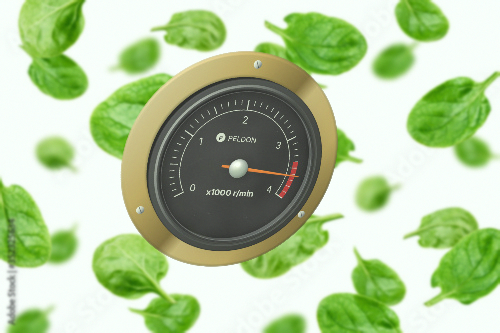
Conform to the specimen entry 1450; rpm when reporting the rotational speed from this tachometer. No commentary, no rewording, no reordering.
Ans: 3600; rpm
